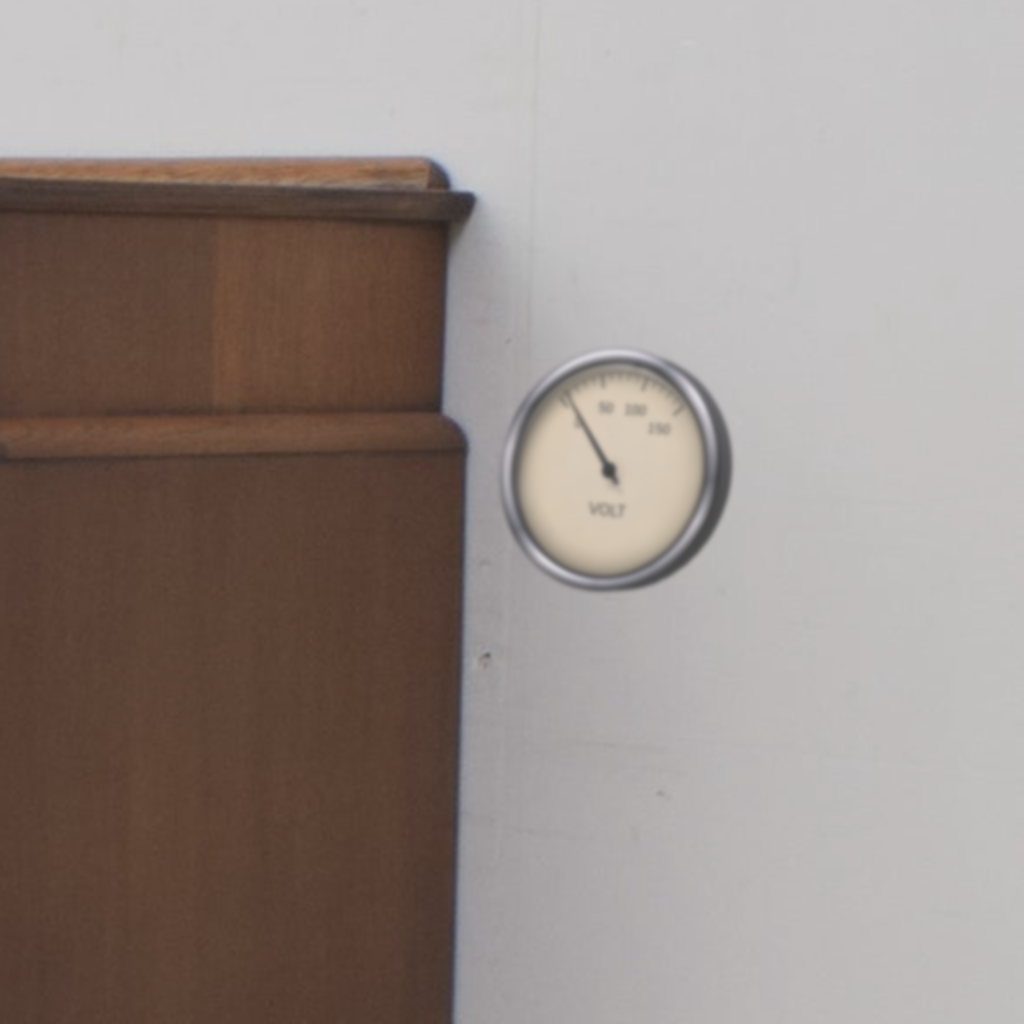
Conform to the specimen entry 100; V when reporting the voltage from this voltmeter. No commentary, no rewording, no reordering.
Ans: 10; V
